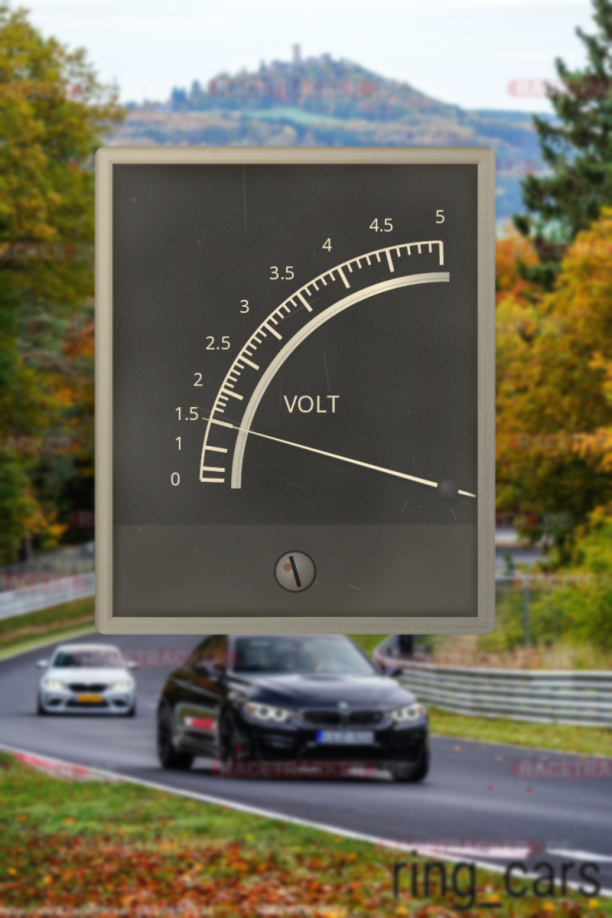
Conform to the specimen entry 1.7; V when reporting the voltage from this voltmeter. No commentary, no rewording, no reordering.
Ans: 1.5; V
